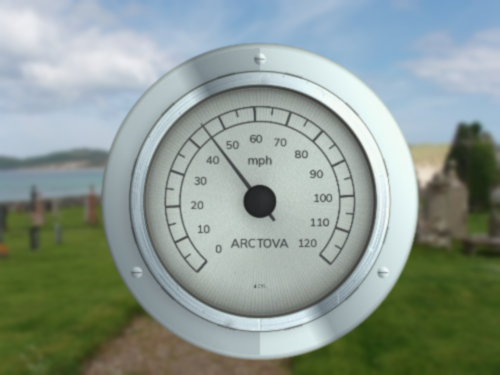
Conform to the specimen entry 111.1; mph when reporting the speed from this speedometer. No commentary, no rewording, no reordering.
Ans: 45; mph
